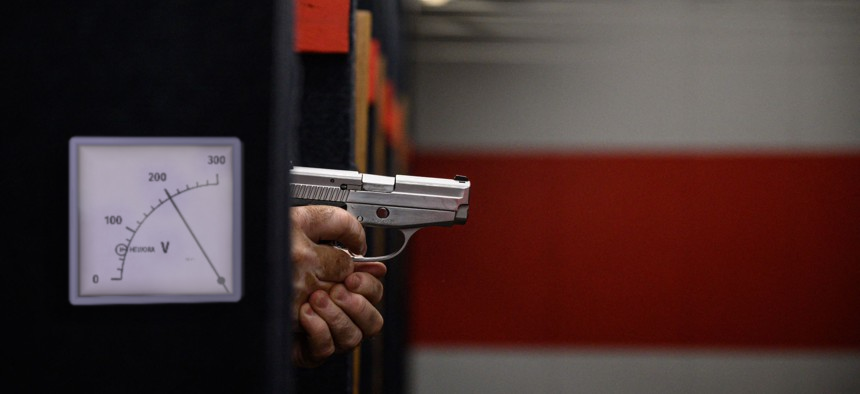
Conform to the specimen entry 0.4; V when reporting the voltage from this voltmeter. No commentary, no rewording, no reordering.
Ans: 200; V
